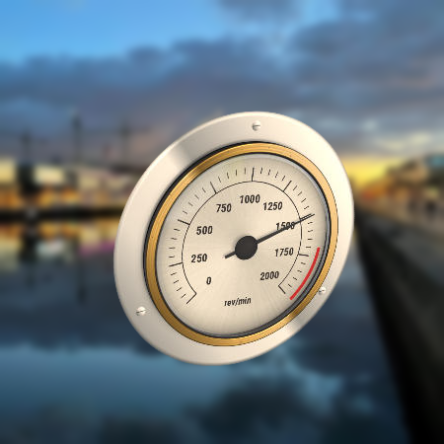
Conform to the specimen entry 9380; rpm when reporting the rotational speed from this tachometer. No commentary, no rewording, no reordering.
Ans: 1500; rpm
